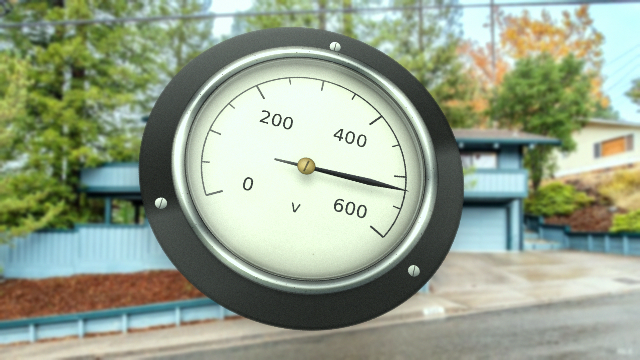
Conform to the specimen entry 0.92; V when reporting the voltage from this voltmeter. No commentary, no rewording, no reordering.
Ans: 525; V
